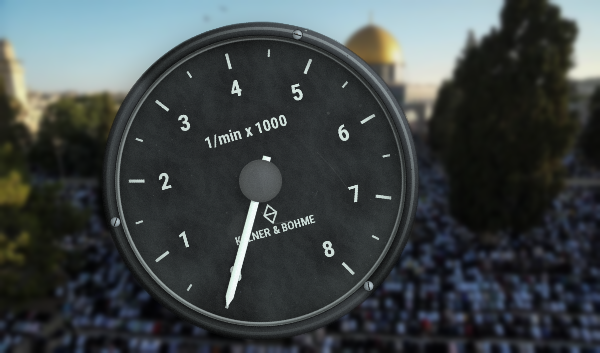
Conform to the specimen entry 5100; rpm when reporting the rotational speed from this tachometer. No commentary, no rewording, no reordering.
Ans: 0; rpm
